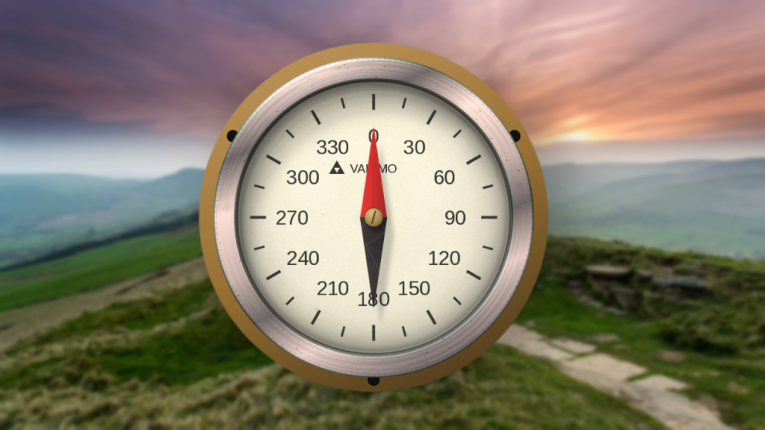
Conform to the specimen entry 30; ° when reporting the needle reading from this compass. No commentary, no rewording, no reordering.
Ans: 0; °
